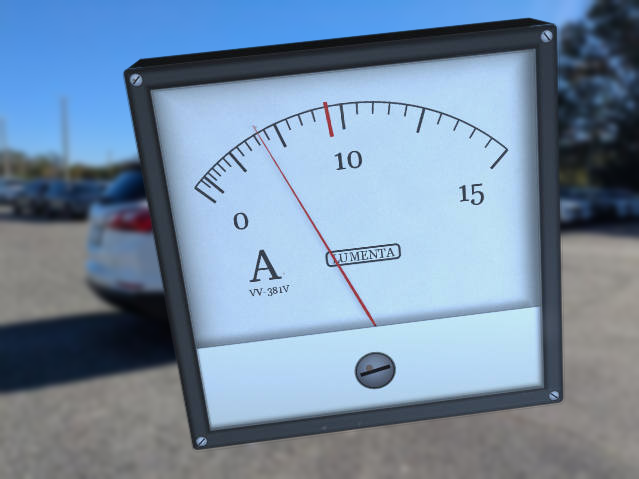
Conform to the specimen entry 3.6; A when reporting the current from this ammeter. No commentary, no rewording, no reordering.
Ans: 6.75; A
